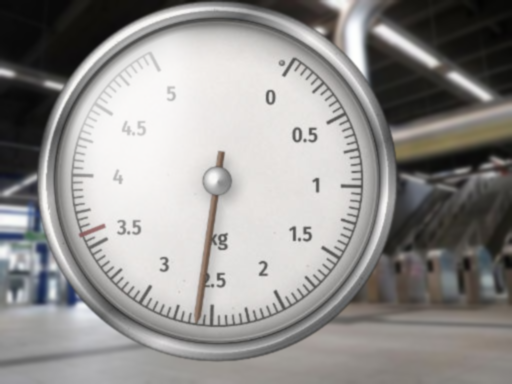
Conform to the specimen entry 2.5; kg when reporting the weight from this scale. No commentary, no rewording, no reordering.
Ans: 2.6; kg
